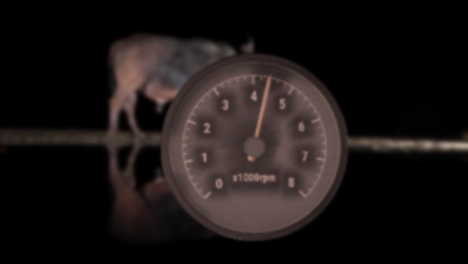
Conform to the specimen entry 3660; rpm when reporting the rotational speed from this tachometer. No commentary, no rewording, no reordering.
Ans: 4400; rpm
